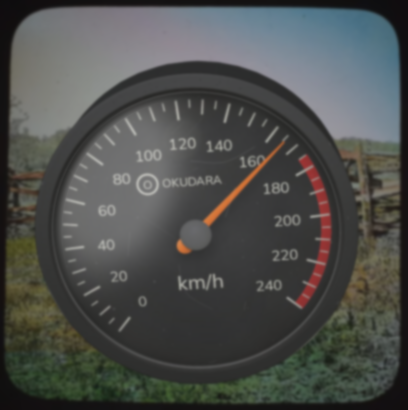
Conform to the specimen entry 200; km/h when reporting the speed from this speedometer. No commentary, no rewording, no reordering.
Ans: 165; km/h
